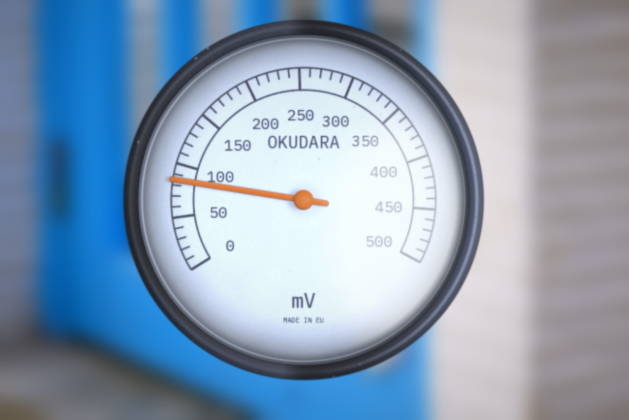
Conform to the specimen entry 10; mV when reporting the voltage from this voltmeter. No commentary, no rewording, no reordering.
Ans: 85; mV
